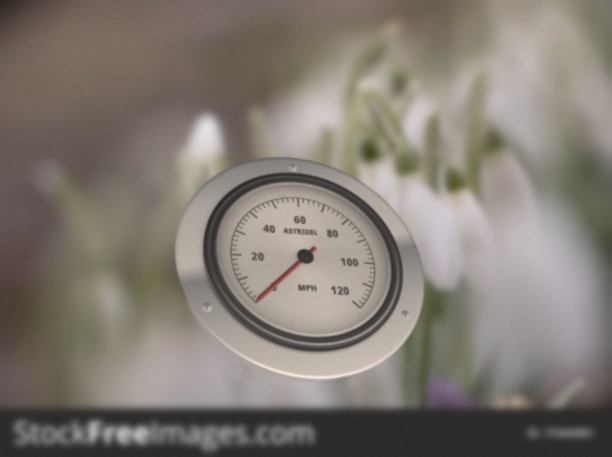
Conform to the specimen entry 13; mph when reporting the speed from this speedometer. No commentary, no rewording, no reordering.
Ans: 0; mph
